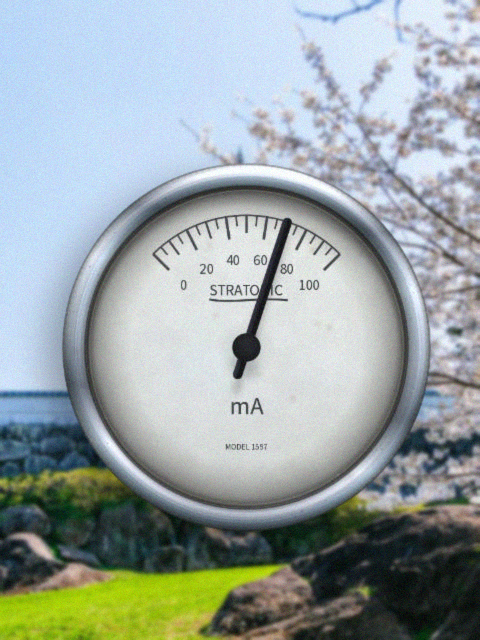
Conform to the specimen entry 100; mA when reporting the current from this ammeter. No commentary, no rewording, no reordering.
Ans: 70; mA
